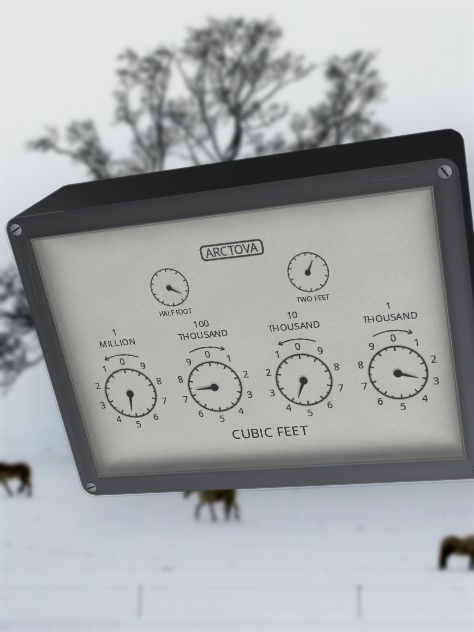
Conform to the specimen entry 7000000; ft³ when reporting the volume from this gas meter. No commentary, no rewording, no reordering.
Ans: 474300; ft³
